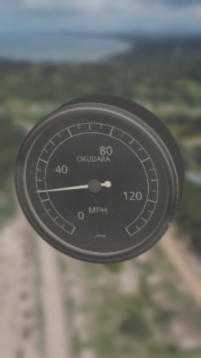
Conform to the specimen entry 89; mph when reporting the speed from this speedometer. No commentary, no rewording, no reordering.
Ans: 25; mph
